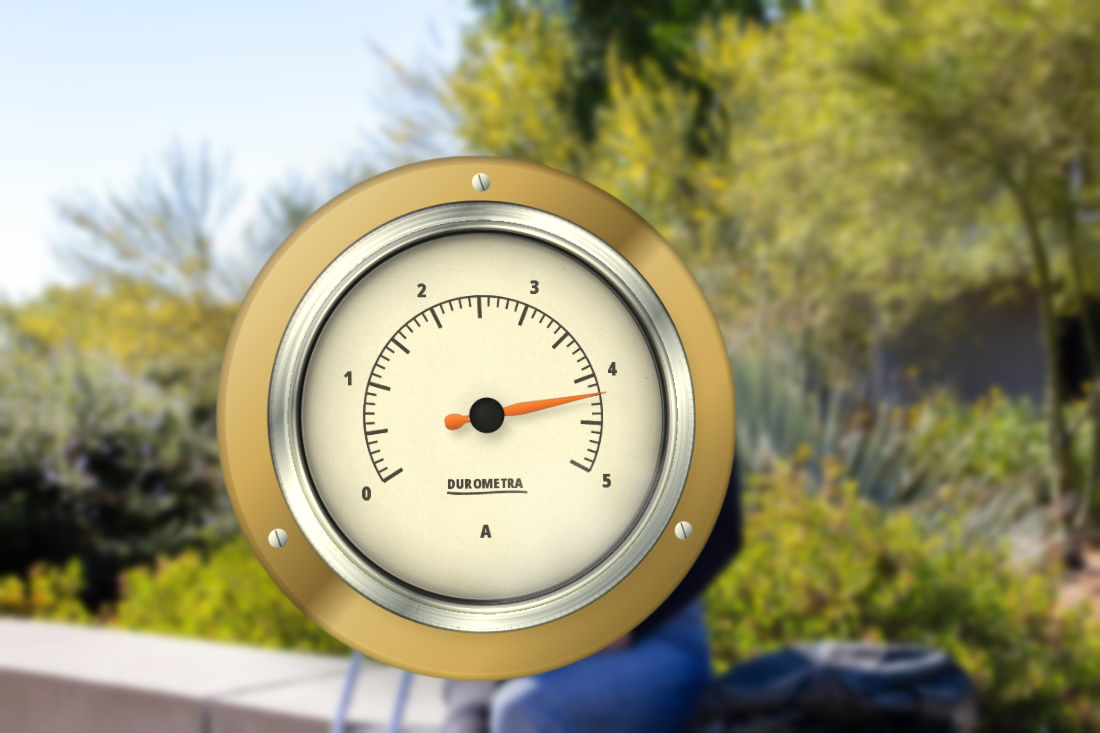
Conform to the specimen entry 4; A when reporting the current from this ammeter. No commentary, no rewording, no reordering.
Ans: 4.2; A
